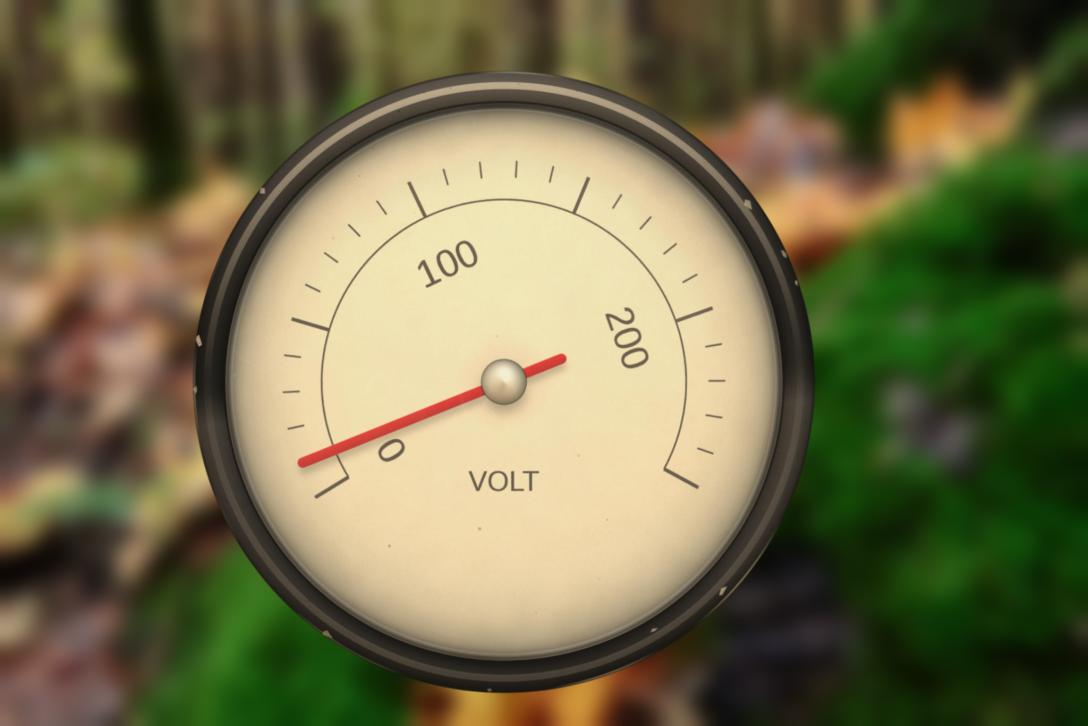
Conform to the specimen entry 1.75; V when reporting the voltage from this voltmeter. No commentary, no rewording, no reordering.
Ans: 10; V
